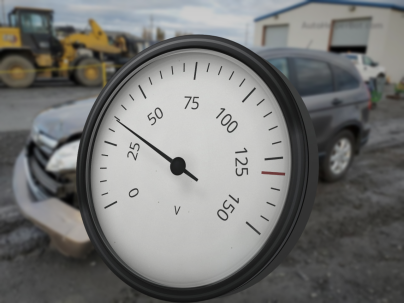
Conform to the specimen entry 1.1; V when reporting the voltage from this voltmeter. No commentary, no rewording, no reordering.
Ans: 35; V
